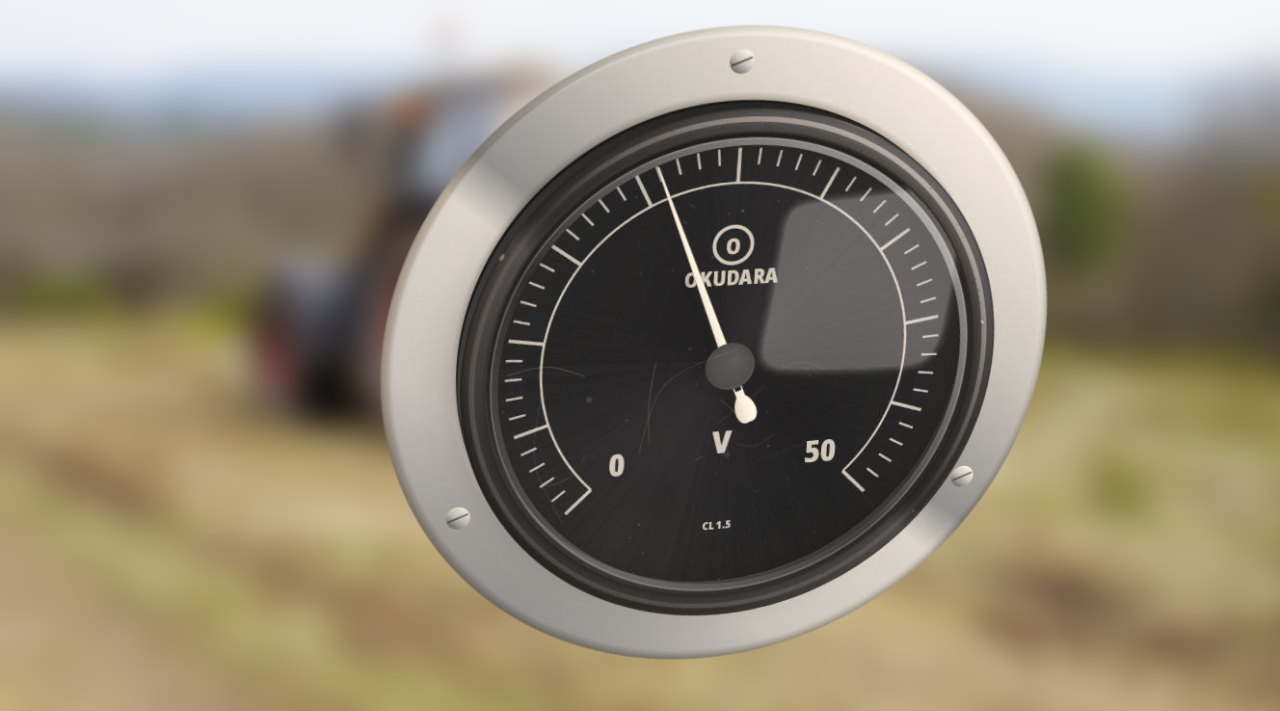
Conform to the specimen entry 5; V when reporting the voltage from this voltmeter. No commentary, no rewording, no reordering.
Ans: 21; V
